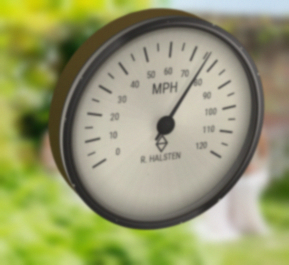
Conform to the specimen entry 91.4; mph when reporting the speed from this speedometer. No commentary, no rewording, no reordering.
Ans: 75; mph
